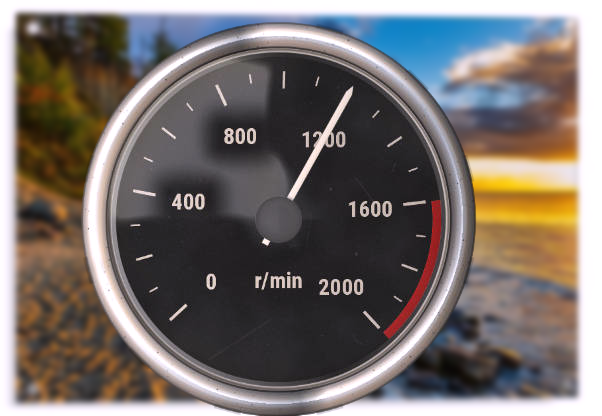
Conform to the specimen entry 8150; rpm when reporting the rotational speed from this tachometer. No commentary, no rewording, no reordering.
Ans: 1200; rpm
